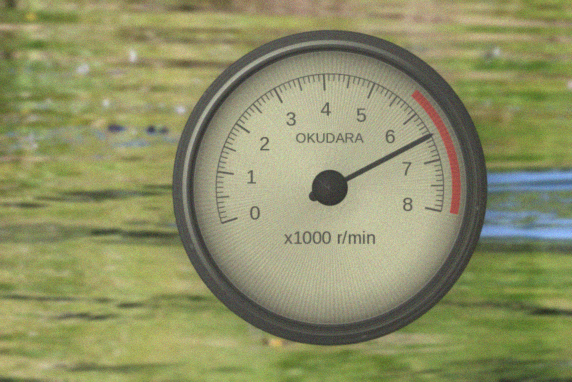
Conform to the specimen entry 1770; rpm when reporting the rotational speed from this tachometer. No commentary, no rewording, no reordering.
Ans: 6500; rpm
